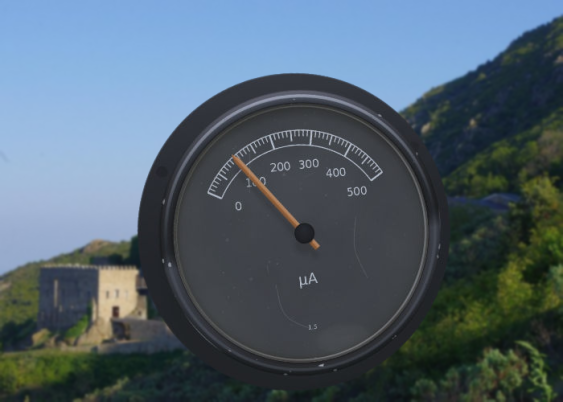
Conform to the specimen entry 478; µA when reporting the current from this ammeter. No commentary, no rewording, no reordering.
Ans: 100; µA
